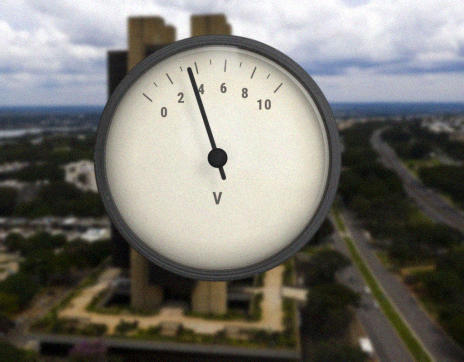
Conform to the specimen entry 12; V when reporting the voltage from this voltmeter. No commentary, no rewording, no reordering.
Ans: 3.5; V
